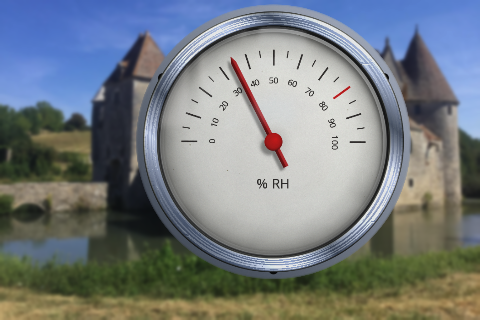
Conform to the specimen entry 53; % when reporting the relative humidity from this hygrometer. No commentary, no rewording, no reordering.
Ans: 35; %
